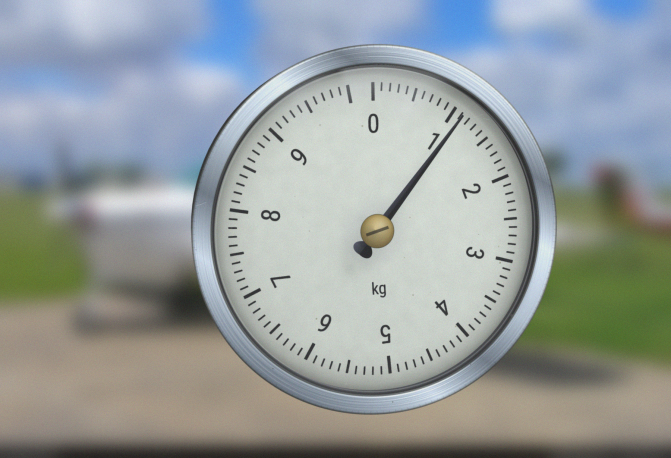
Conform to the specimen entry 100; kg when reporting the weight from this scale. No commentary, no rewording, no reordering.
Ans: 1.1; kg
